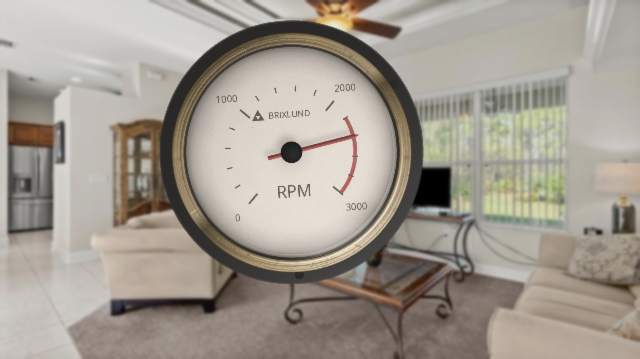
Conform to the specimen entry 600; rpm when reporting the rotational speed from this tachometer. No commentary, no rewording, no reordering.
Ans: 2400; rpm
